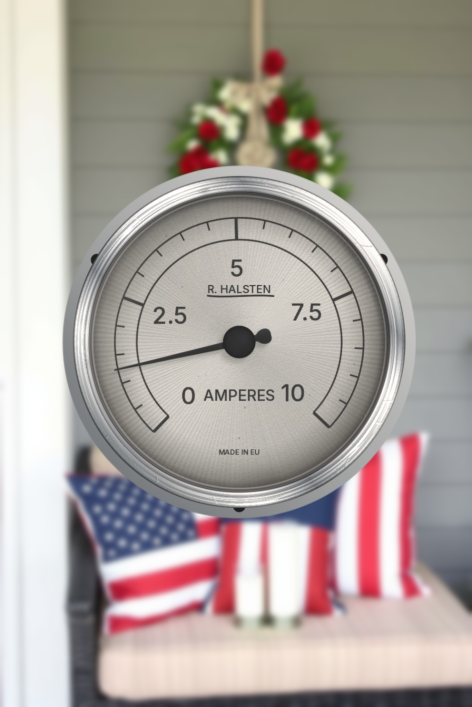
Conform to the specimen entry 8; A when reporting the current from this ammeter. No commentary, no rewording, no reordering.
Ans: 1.25; A
